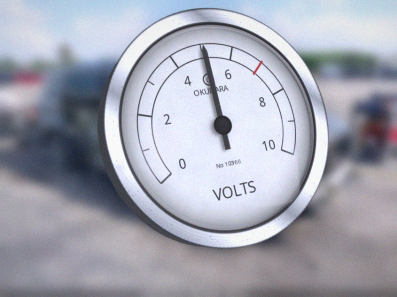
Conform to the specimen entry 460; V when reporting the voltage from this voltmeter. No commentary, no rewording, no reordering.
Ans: 5; V
